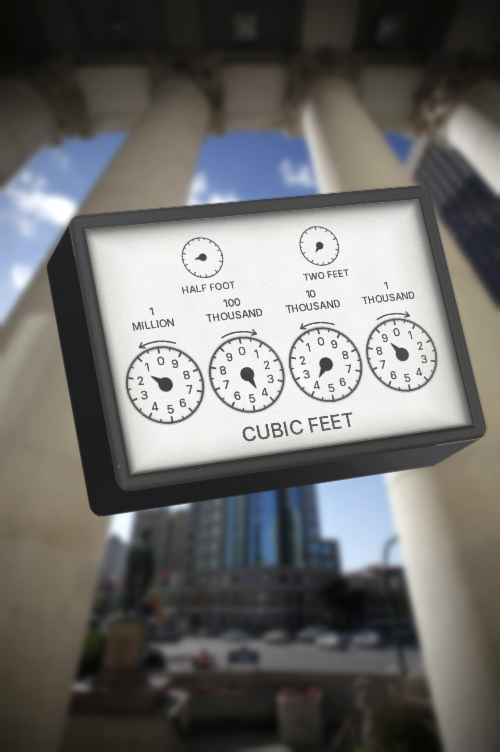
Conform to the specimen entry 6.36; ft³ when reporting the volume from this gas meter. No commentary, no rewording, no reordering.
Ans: 143900; ft³
